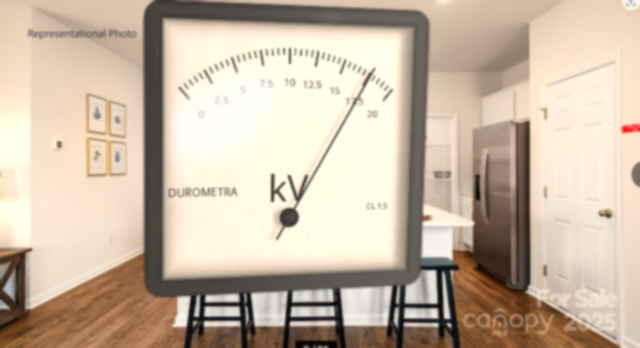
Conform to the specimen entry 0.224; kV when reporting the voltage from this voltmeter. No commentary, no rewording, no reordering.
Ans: 17.5; kV
